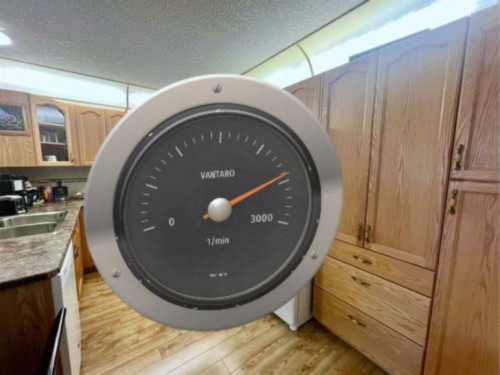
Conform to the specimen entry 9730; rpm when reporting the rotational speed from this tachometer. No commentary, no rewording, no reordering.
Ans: 2400; rpm
